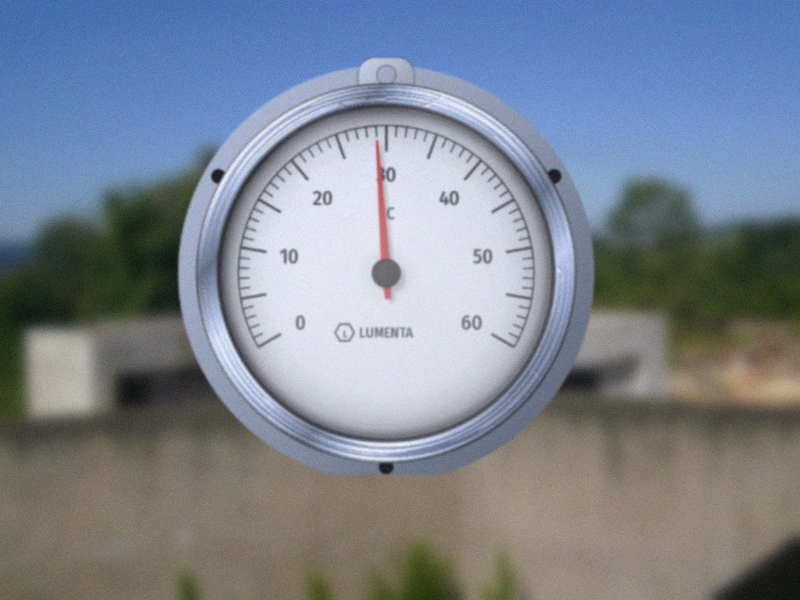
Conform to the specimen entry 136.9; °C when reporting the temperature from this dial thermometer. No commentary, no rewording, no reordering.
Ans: 29; °C
